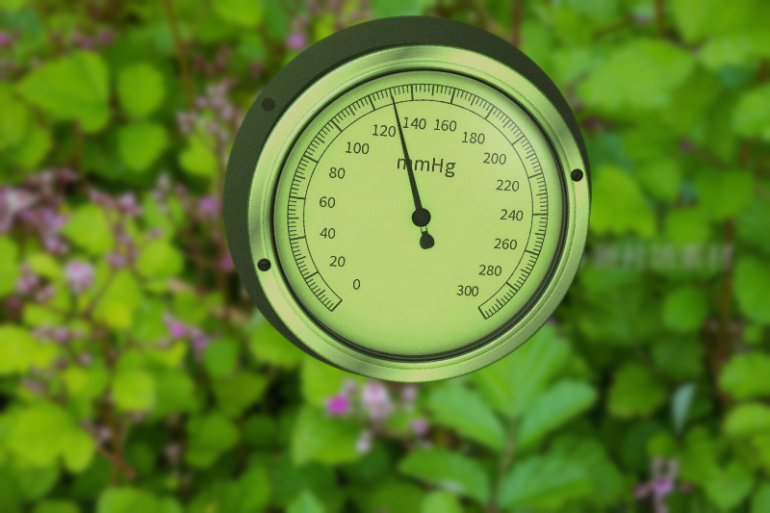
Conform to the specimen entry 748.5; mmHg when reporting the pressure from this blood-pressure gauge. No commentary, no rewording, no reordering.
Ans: 130; mmHg
